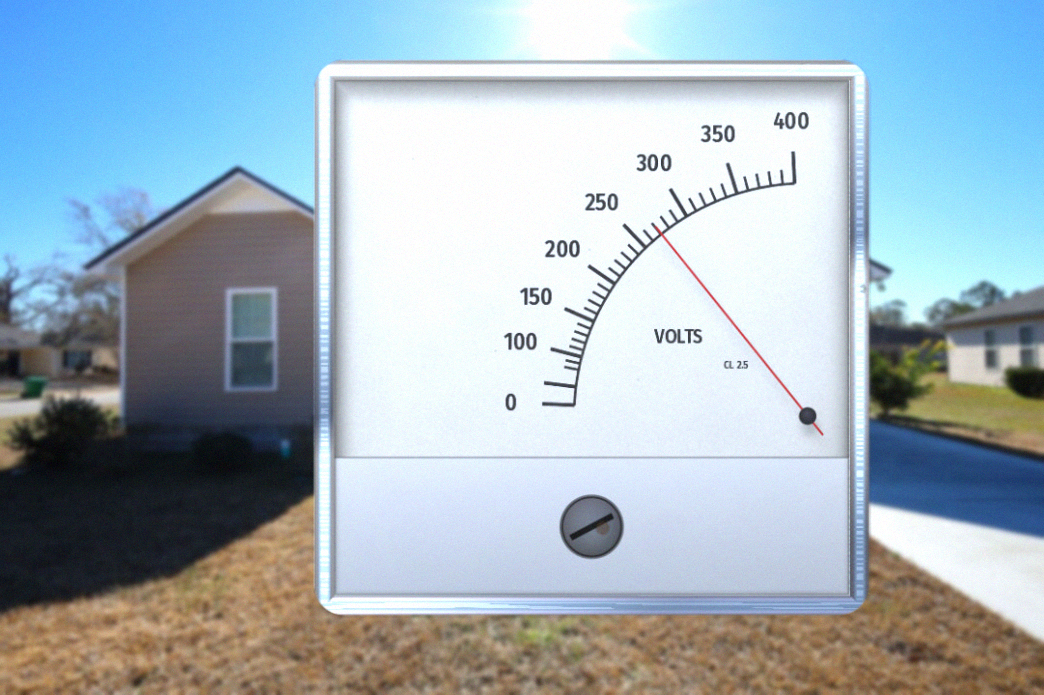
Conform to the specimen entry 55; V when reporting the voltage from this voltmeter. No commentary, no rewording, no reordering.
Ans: 270; V
